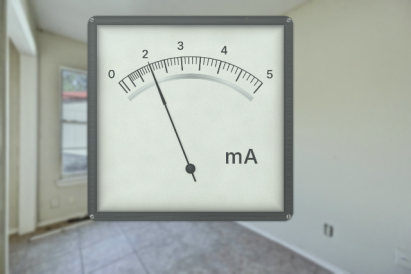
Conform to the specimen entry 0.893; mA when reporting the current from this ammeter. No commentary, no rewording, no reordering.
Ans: 2; mA
